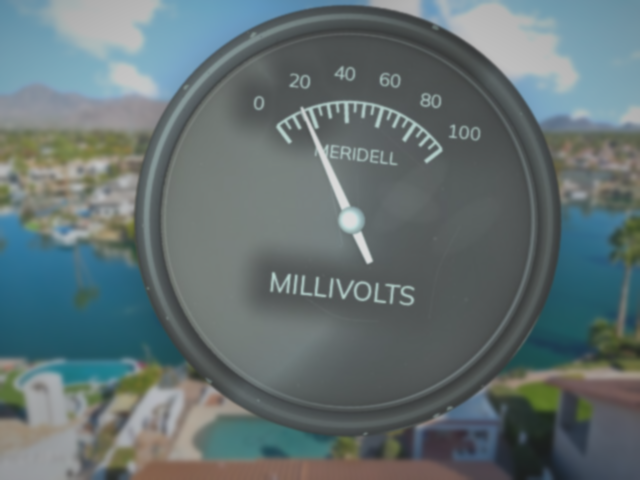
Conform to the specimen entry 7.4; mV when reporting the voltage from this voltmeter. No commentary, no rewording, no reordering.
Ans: 15; mV
